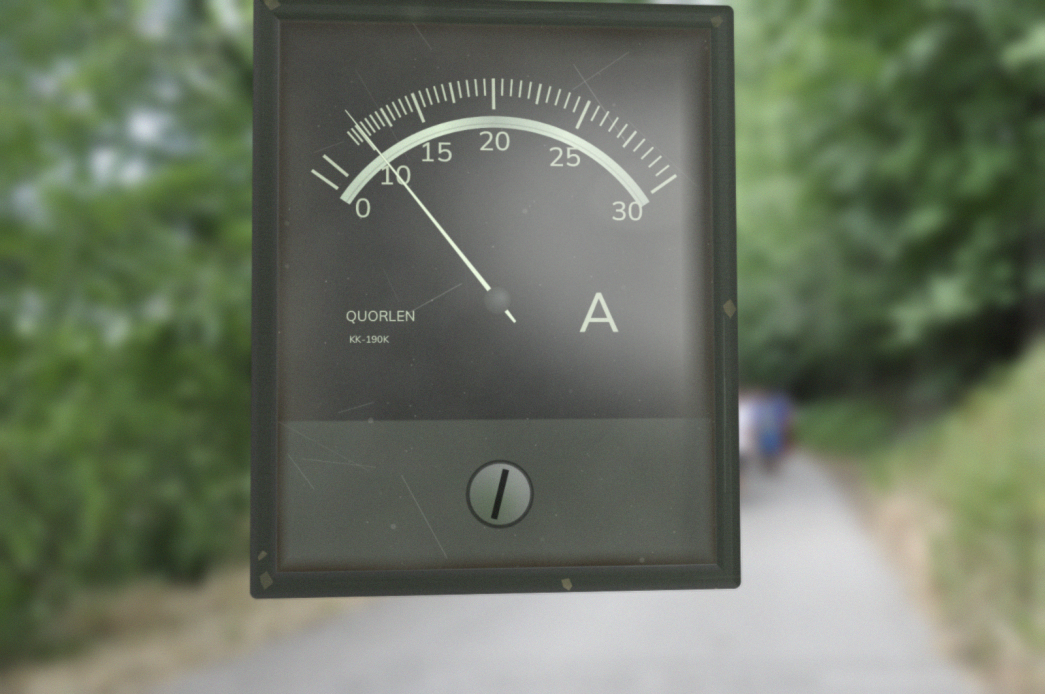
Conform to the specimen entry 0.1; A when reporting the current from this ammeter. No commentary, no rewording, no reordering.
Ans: 10; A
